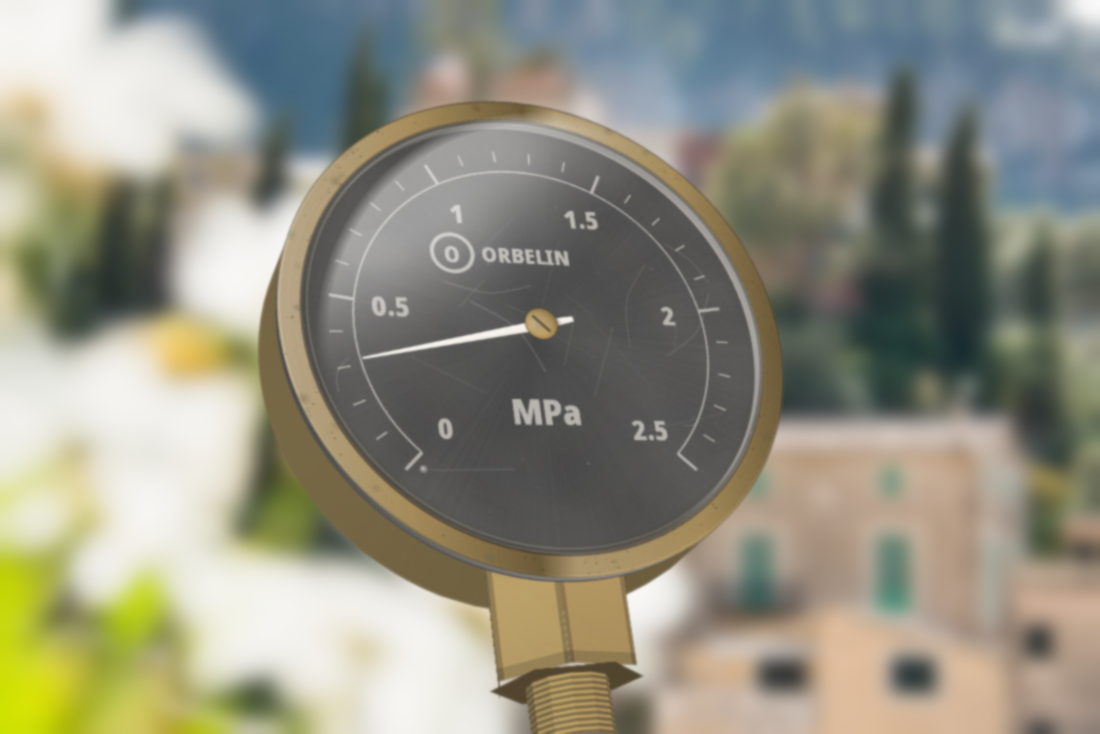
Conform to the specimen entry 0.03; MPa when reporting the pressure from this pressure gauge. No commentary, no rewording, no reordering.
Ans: 0.3; MPa
